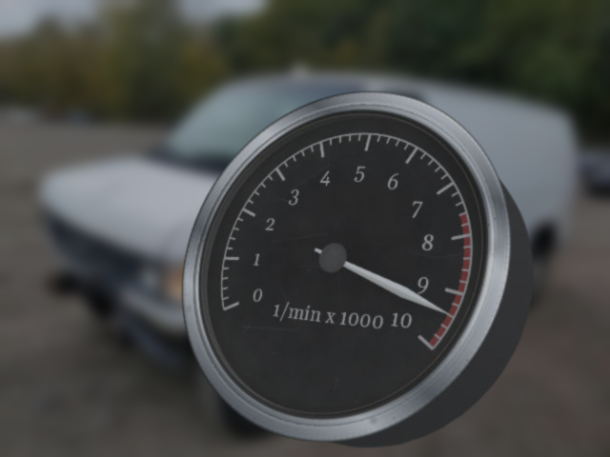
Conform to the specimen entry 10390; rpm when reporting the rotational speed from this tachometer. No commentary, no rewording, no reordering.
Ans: 9400; rpm
